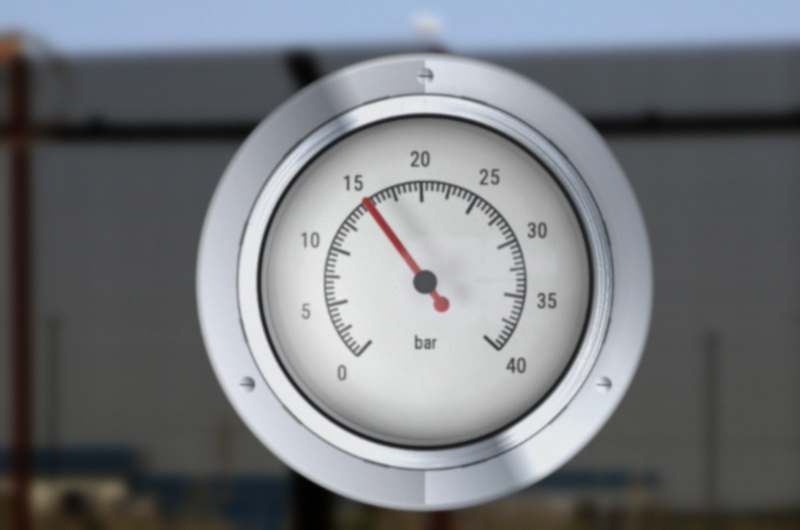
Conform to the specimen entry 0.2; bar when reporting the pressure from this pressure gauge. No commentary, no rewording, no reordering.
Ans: 15; bar
